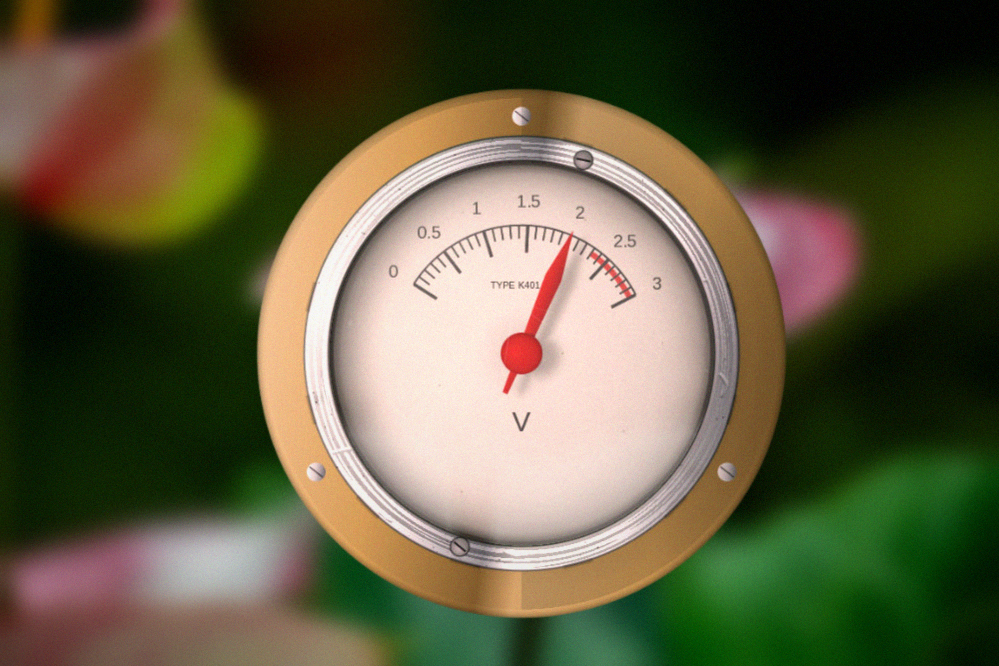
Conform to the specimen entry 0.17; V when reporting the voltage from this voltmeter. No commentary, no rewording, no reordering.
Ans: 2; V
